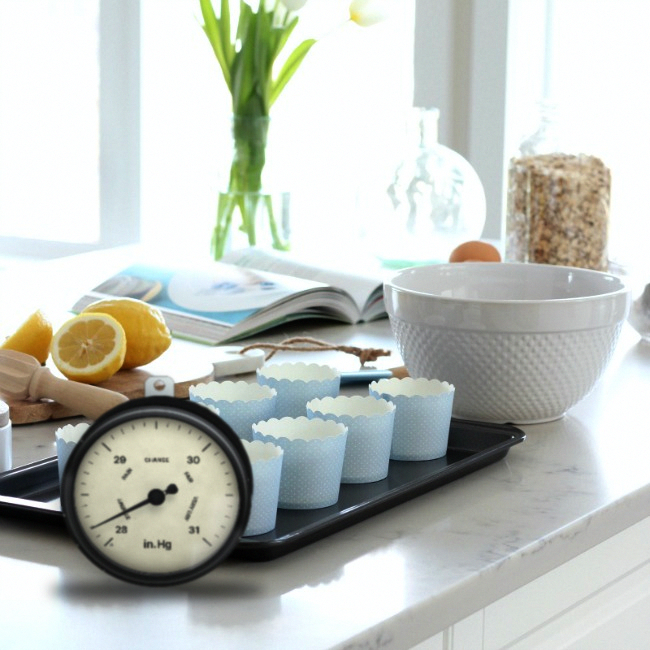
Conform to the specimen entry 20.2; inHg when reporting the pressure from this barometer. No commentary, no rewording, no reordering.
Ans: 28.2; inHg
